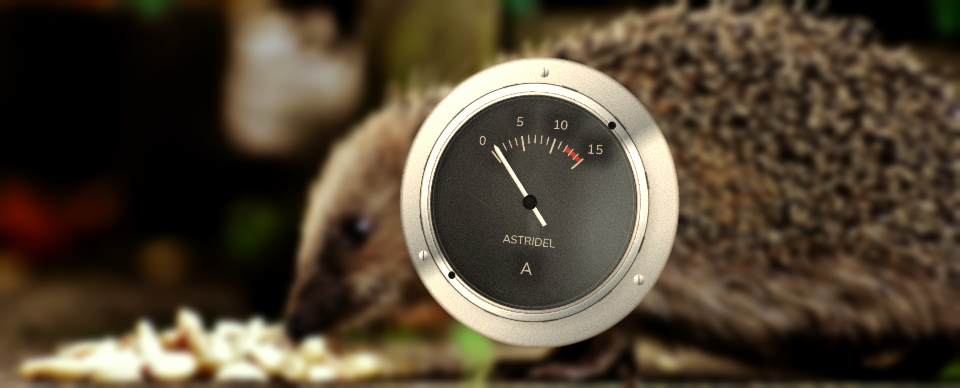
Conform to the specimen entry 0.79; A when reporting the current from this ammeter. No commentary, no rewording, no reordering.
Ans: 1; A
